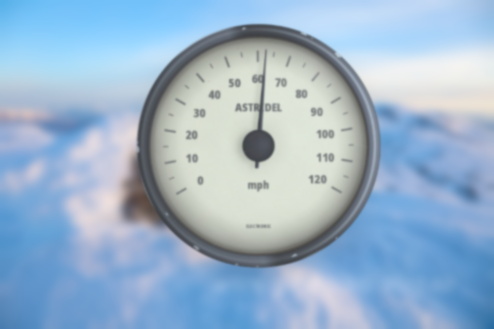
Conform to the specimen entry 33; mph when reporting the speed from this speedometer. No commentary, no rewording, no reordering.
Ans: 62.5; mph
